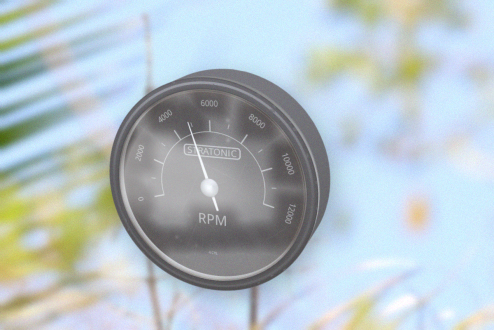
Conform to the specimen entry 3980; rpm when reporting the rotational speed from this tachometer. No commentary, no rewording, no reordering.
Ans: 5000; rpm
